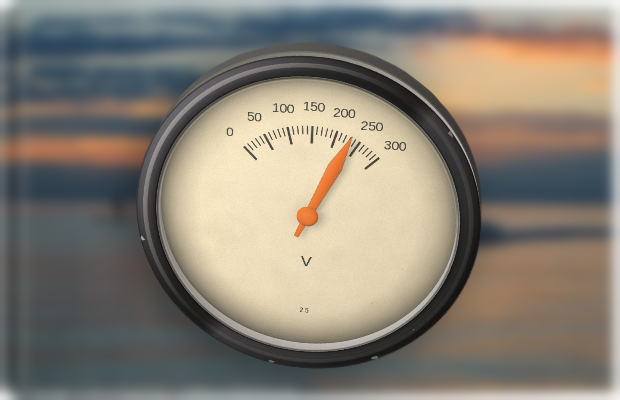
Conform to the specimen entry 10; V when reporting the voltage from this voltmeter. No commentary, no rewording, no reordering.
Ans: 230; V
